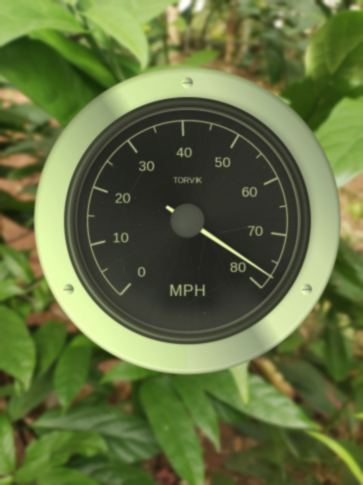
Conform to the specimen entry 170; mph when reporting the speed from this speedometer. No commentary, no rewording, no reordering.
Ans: 77.5; mph
